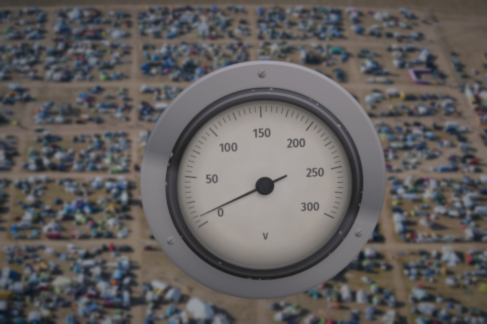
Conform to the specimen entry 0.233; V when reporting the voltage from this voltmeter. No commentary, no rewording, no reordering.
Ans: 10; V
